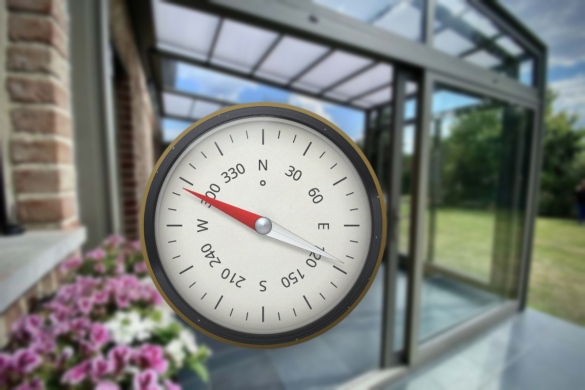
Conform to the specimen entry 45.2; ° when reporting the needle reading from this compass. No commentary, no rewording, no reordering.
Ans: 295; °
